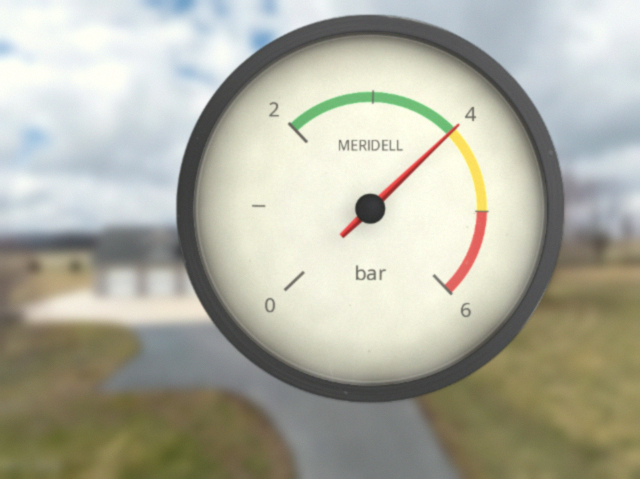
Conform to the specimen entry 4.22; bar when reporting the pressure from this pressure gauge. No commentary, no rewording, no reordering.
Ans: 4; bar
